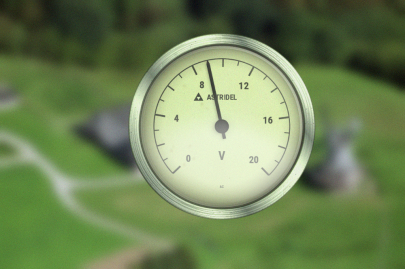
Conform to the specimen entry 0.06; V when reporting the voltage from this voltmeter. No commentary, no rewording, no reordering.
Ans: 9; V
